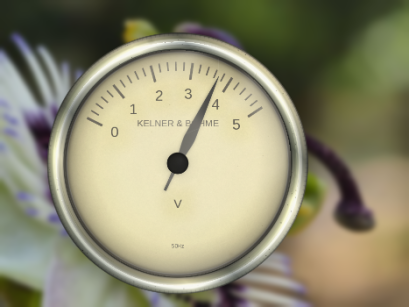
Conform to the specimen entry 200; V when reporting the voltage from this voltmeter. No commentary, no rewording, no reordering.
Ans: 3.7; V
